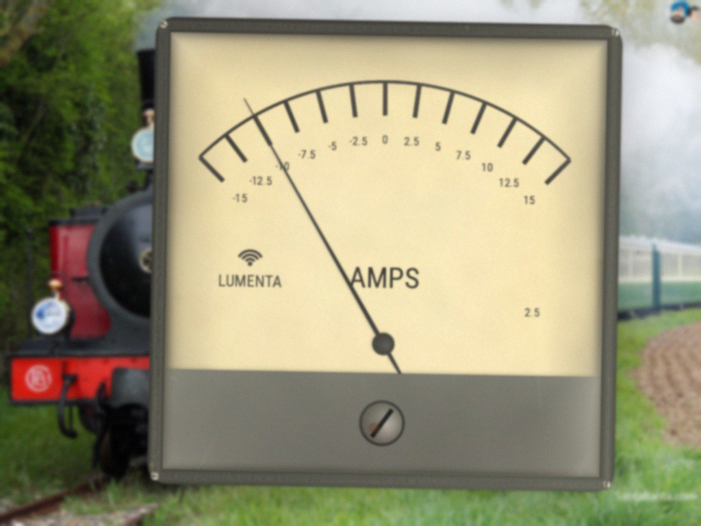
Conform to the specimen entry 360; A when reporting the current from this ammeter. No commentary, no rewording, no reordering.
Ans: -10; A
